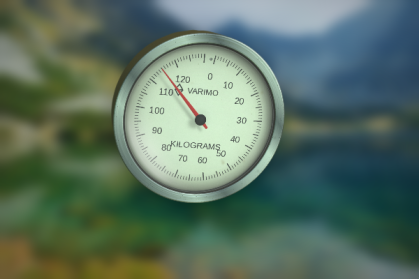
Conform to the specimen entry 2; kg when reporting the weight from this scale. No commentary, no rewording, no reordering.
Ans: 115; kg
